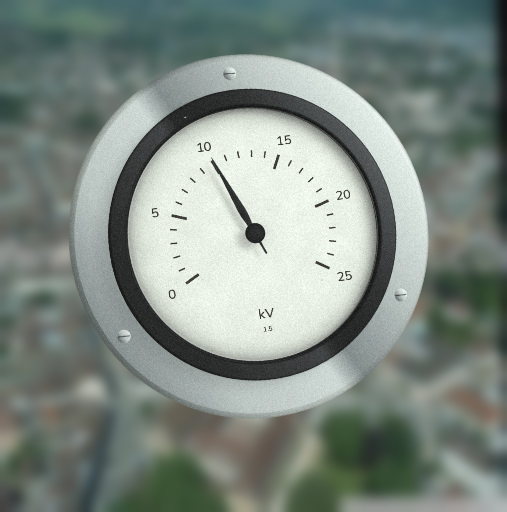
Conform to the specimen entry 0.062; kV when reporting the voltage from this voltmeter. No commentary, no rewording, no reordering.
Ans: 10; kV
